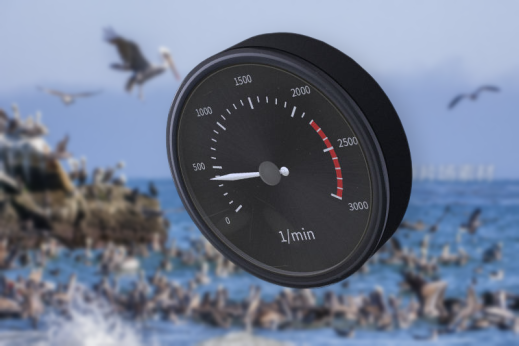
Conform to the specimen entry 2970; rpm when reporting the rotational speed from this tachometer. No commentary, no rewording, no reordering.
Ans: 400; rpm
